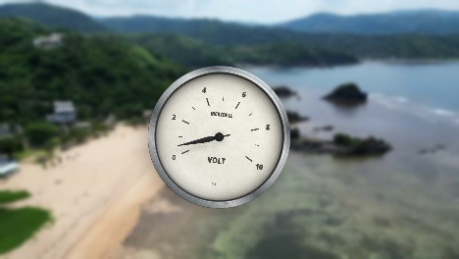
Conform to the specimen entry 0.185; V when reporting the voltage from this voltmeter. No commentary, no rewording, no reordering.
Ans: 0.5; V
